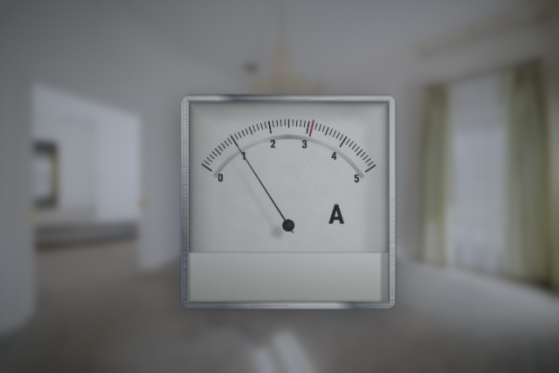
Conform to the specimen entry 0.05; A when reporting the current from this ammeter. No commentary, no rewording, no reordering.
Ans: 1; A
